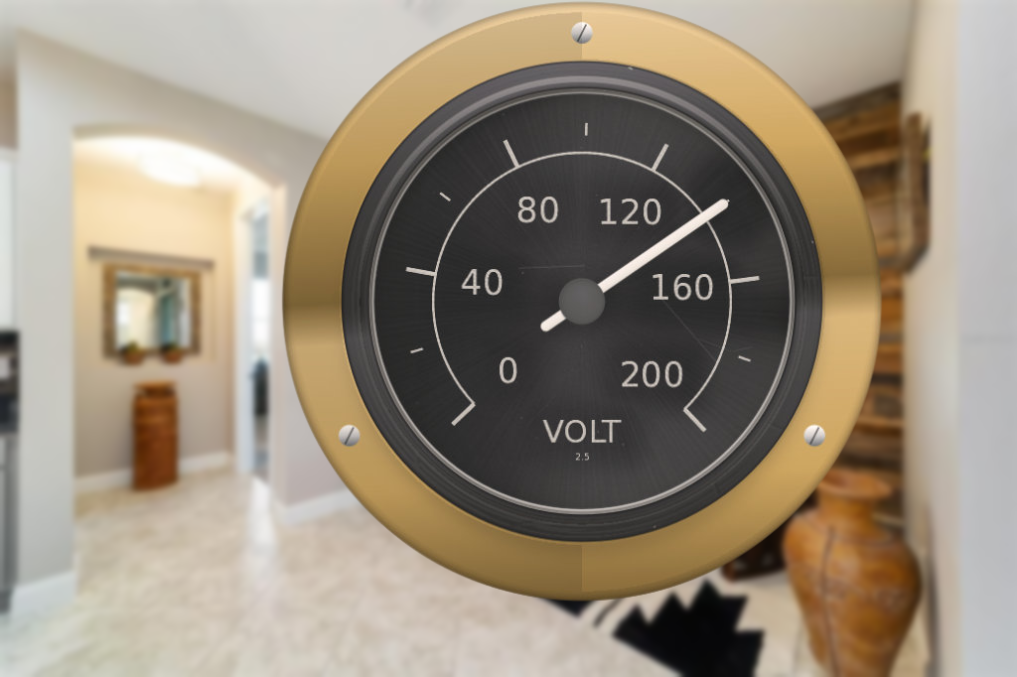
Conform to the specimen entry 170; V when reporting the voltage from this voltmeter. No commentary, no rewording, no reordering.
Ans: 140; V
